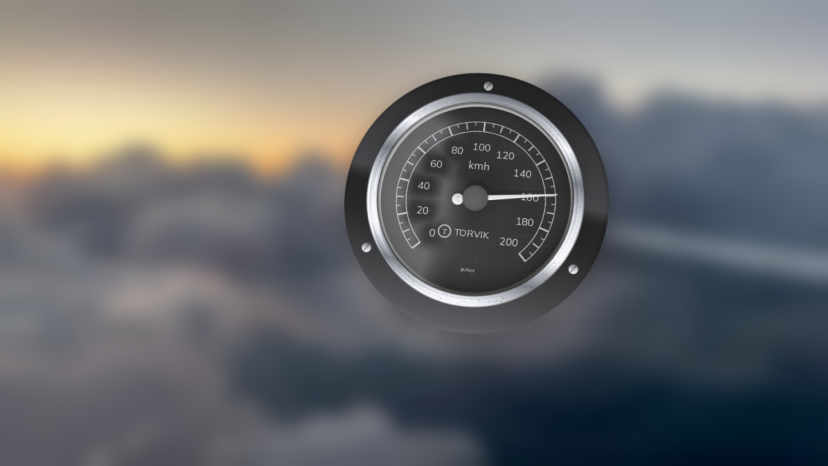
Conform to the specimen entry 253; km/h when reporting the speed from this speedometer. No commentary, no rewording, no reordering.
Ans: 160; km/h
